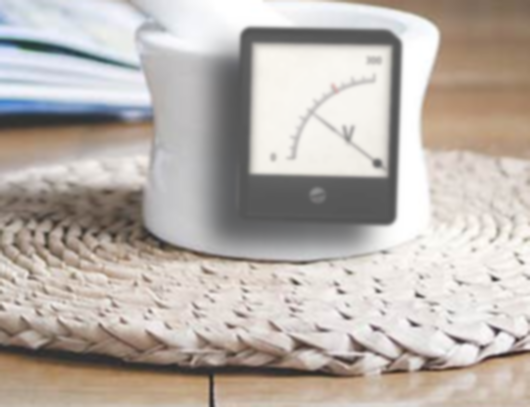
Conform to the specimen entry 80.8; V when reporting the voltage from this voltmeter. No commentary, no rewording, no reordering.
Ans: 125; V
